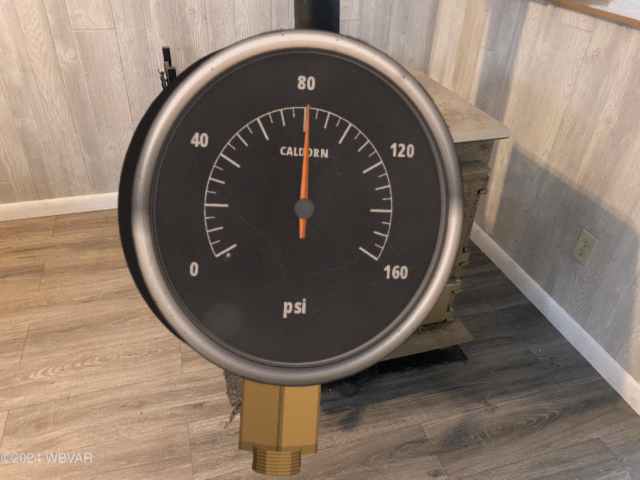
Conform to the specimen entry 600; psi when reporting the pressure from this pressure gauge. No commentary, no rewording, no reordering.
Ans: 80; psi
